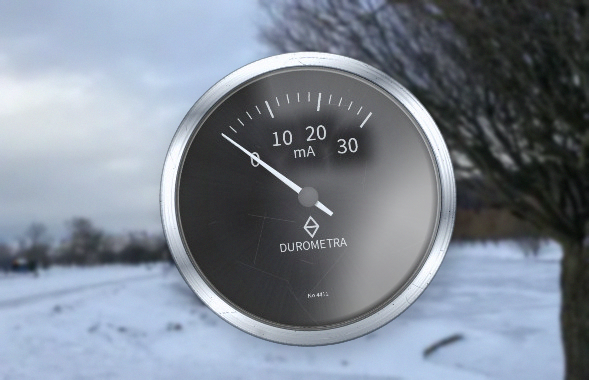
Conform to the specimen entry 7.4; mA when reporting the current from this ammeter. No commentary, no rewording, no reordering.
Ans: 0; mA
